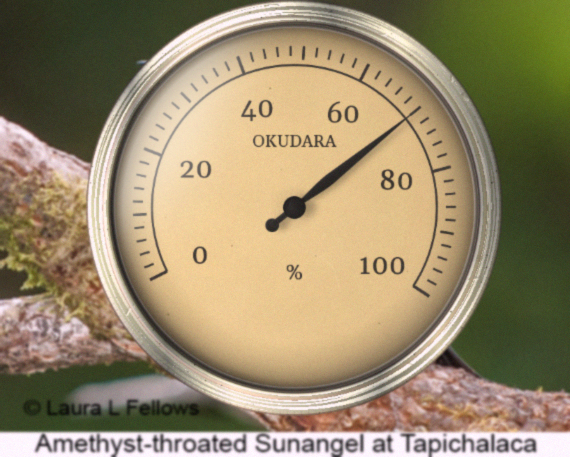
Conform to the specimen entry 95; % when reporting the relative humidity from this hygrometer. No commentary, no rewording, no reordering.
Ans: 70; %
